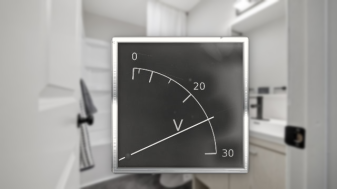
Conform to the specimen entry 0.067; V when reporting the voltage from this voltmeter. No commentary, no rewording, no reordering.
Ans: 25; V
